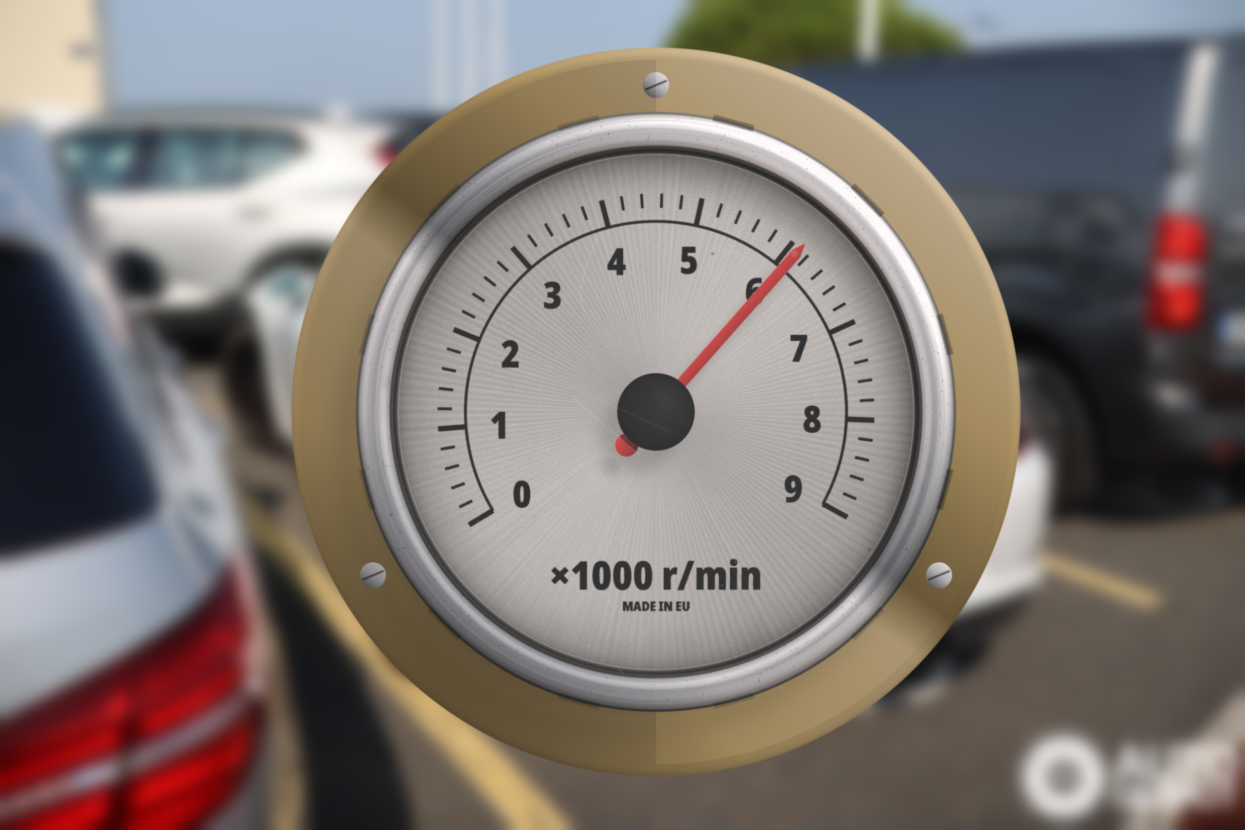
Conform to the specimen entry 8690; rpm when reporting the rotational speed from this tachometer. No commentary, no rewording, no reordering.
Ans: 6100; rpm
